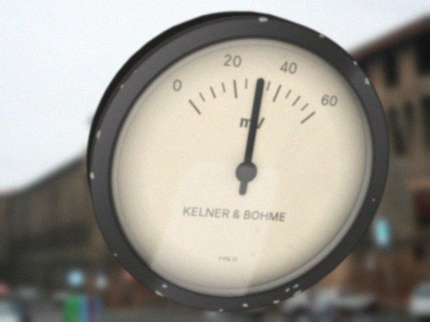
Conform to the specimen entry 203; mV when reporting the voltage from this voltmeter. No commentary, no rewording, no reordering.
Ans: 30; mV
